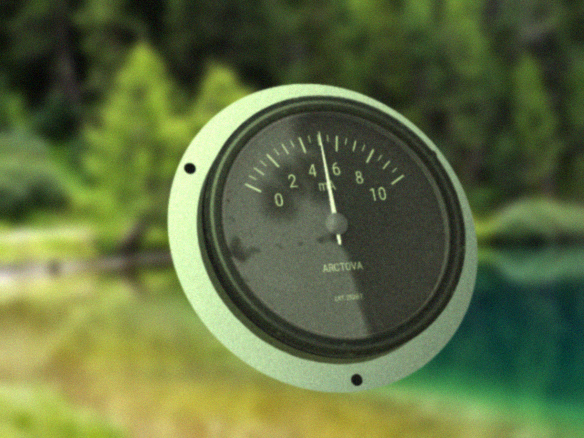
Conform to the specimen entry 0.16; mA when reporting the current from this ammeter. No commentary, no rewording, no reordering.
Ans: 5; mA
